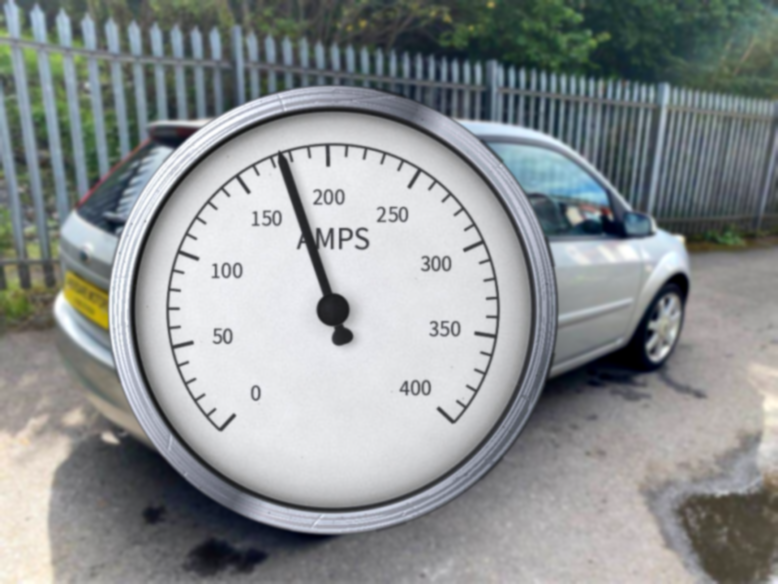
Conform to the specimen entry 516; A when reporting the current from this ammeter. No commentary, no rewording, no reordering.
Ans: 175; A
